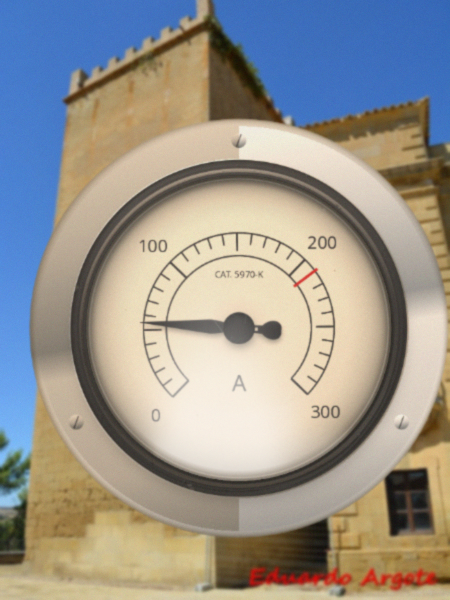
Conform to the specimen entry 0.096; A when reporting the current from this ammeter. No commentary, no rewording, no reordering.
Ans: 55; A
